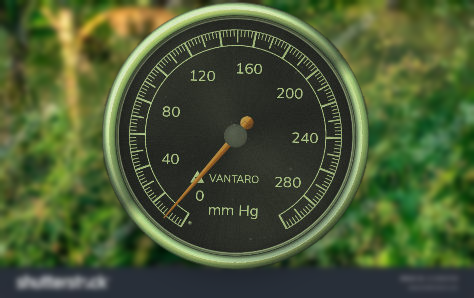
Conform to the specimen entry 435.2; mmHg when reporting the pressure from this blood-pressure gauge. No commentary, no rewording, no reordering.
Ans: 10; mmHg
